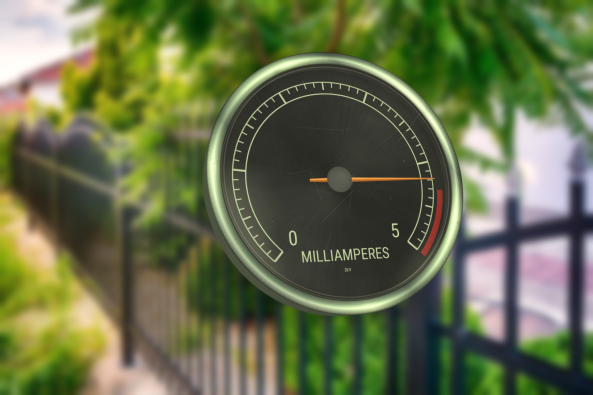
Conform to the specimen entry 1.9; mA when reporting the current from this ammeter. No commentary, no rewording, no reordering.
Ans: 4.2; mA
